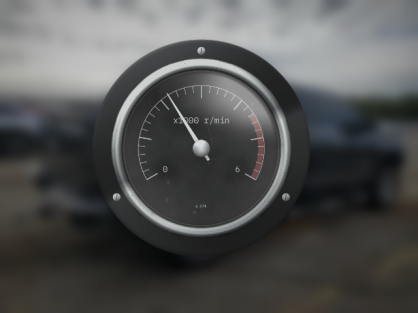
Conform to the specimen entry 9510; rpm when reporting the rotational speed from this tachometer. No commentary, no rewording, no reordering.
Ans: 2200; rpm
